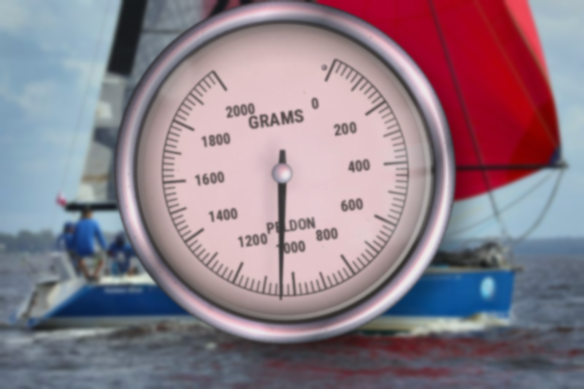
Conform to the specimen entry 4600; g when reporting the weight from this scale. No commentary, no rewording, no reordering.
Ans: 1040; g
